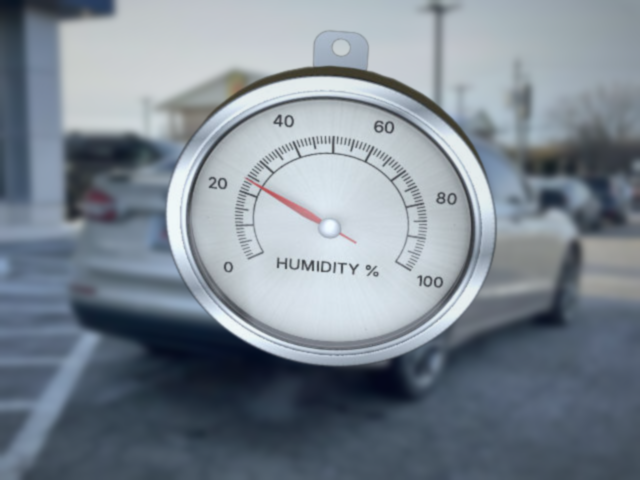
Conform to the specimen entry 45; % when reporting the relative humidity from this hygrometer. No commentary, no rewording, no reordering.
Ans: 25; %
